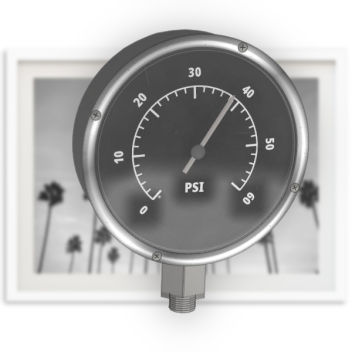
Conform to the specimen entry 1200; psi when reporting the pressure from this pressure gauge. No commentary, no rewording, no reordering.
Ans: 38; psi
